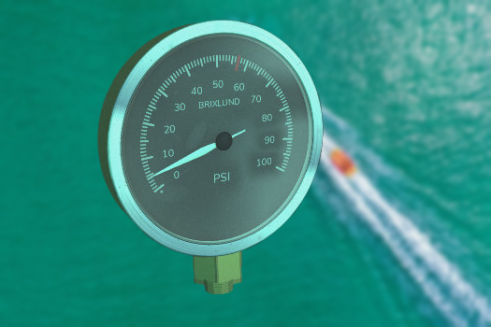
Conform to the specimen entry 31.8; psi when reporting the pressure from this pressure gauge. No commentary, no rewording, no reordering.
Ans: 5; psi
